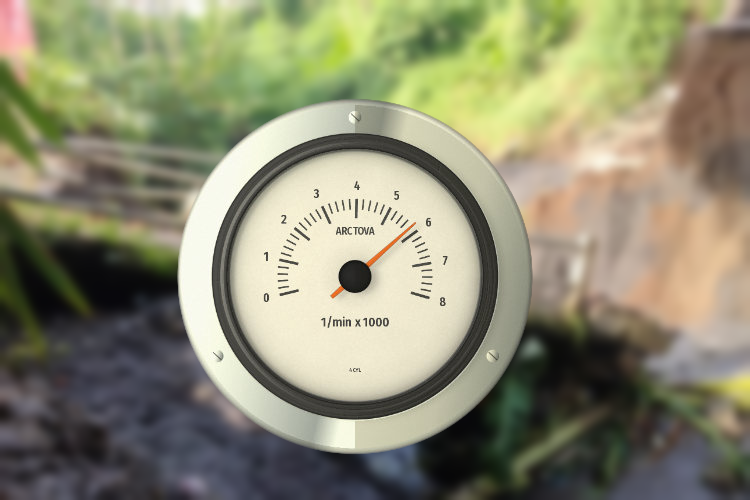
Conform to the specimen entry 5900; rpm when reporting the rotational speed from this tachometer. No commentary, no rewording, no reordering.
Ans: 5800; rpm
